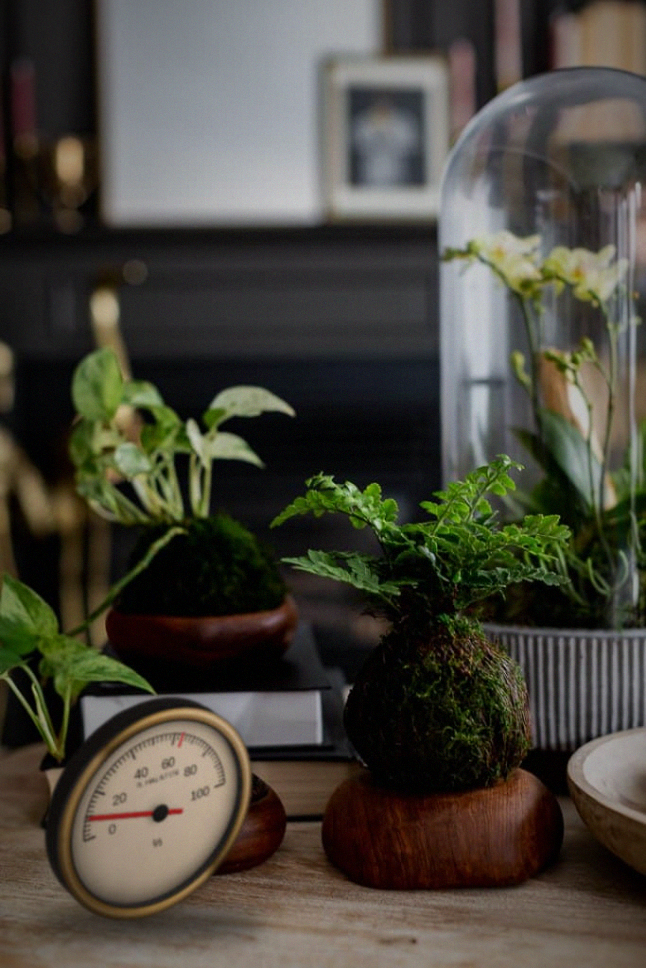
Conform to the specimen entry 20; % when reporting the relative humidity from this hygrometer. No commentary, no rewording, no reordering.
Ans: 10; %
